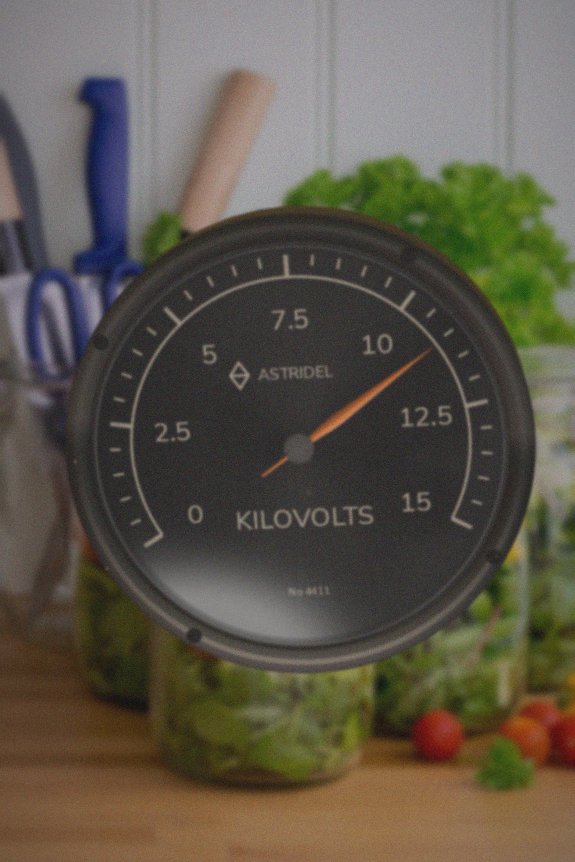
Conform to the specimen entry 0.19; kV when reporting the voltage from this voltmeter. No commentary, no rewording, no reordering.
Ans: 11; kV
